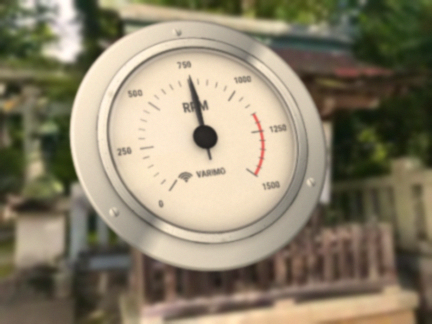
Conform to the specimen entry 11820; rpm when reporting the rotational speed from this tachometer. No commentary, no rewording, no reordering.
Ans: 750; rpm
